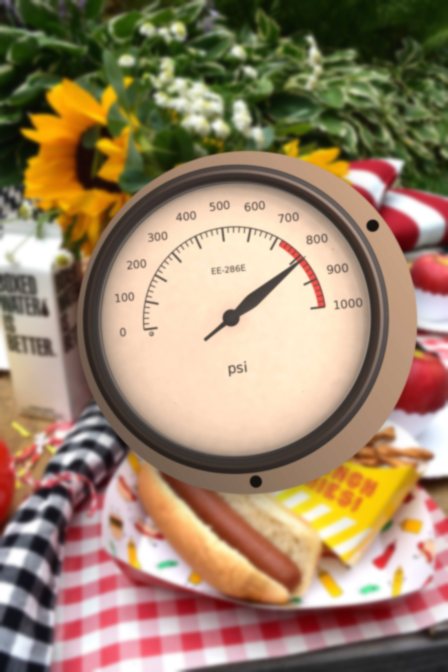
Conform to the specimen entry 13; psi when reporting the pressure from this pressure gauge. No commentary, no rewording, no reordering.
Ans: 820; psi
